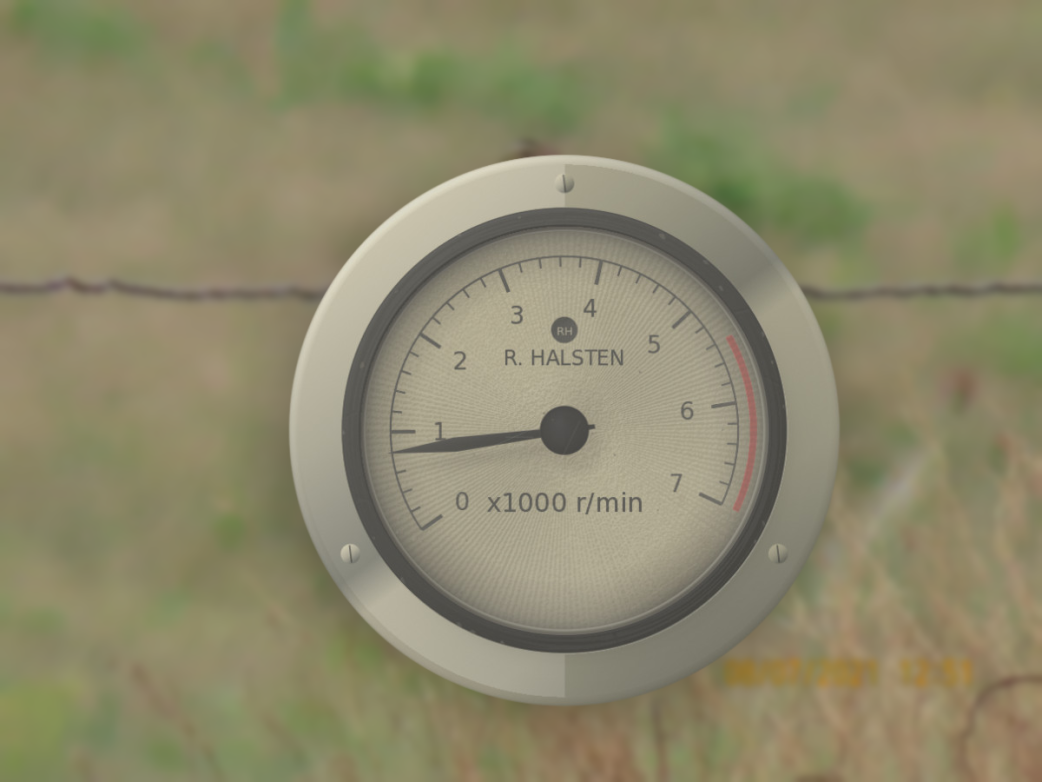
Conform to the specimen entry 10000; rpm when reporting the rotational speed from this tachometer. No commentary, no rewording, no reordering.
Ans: 800; rpm
